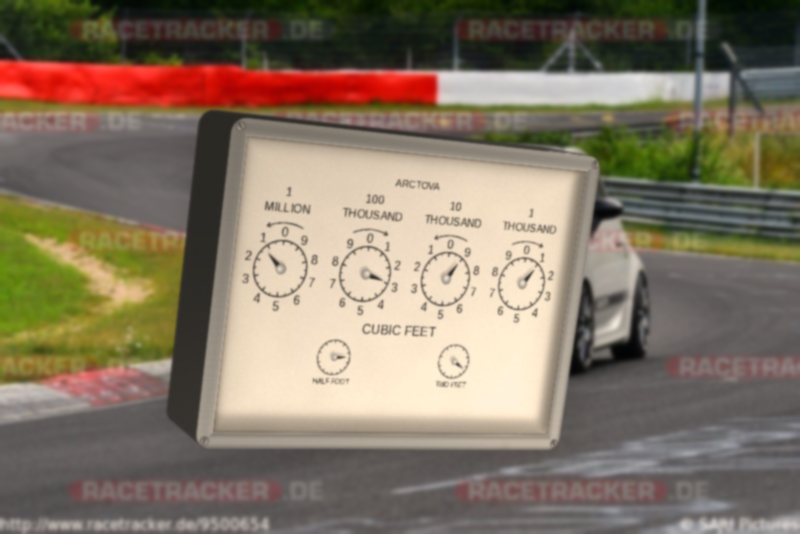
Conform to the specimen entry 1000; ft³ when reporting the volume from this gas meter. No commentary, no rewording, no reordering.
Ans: 129100; ft³
